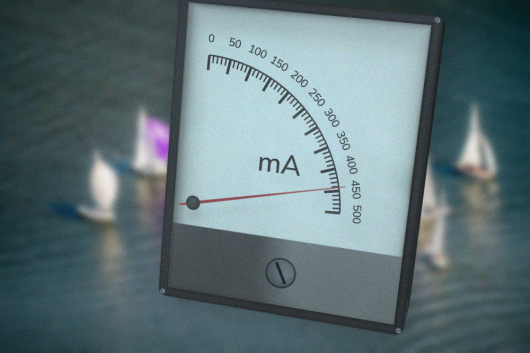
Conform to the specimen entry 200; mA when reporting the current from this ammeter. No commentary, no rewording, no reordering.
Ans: 440; mA
